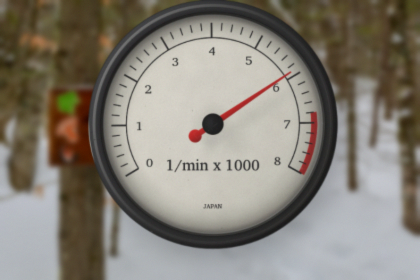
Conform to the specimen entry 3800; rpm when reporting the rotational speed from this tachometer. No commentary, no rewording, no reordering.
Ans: 5900; rpm
